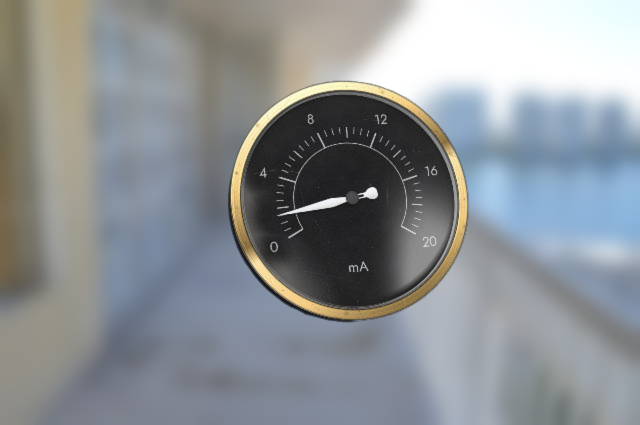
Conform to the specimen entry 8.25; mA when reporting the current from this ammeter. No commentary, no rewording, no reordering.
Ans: 1.5; mA
